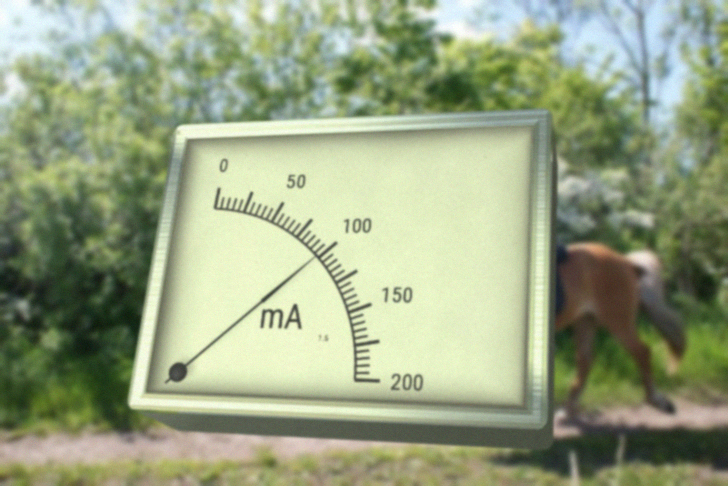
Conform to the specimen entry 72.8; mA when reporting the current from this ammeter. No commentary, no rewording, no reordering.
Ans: 100; mA
